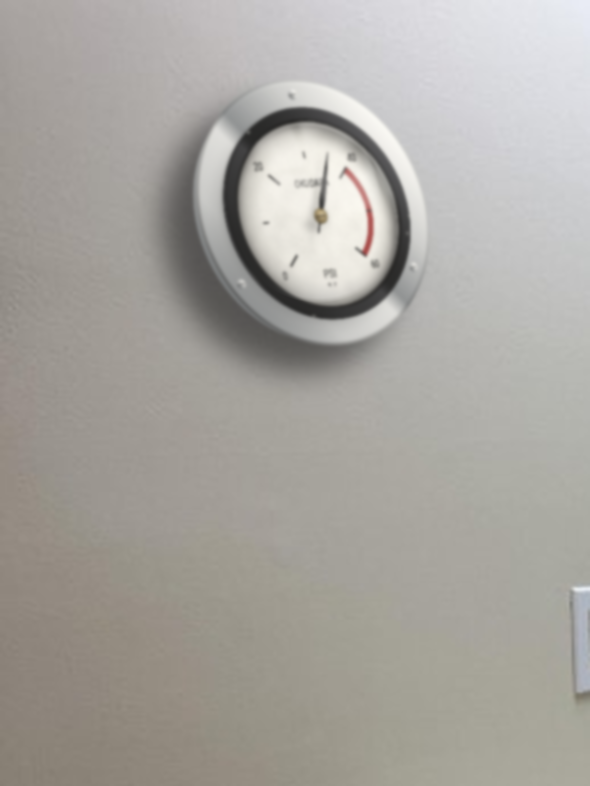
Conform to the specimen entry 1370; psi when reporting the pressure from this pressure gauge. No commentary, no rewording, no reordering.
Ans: 35; psi
